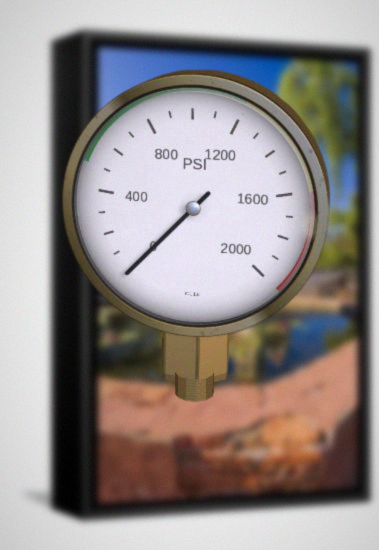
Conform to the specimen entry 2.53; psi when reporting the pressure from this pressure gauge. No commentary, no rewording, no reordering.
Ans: 0; psi
